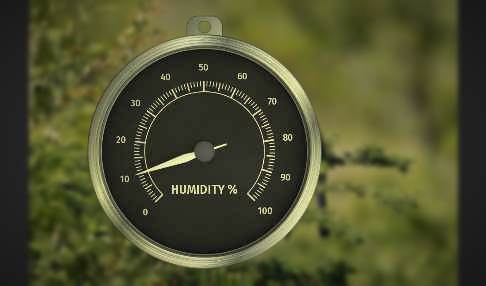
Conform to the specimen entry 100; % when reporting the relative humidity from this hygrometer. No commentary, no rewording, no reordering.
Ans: 10; %
